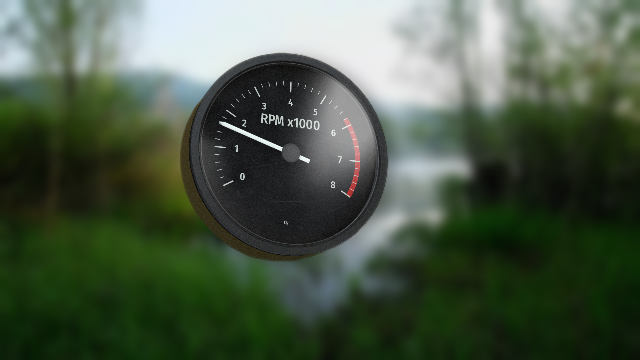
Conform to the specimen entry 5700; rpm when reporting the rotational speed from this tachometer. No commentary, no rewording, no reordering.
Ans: 1600; rpm
